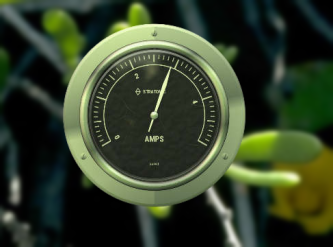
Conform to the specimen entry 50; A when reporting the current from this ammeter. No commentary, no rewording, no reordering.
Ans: 2.9; A
